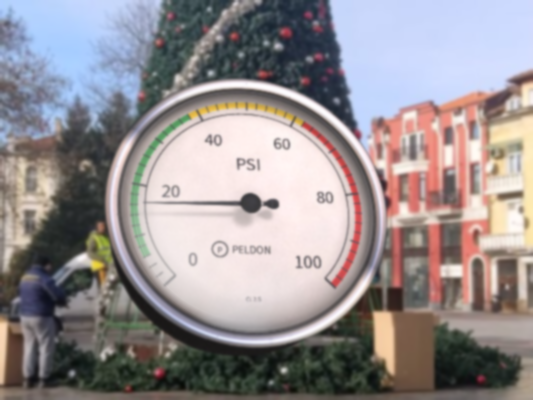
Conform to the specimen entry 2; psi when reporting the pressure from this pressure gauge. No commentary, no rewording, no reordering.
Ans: 16; psi
